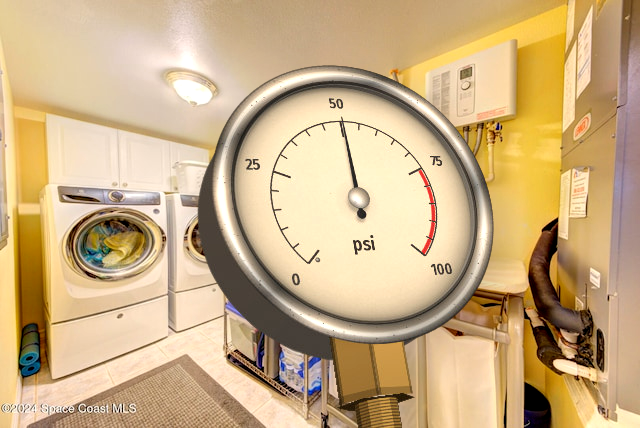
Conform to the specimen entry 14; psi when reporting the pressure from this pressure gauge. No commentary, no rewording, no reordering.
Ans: 50; psi
